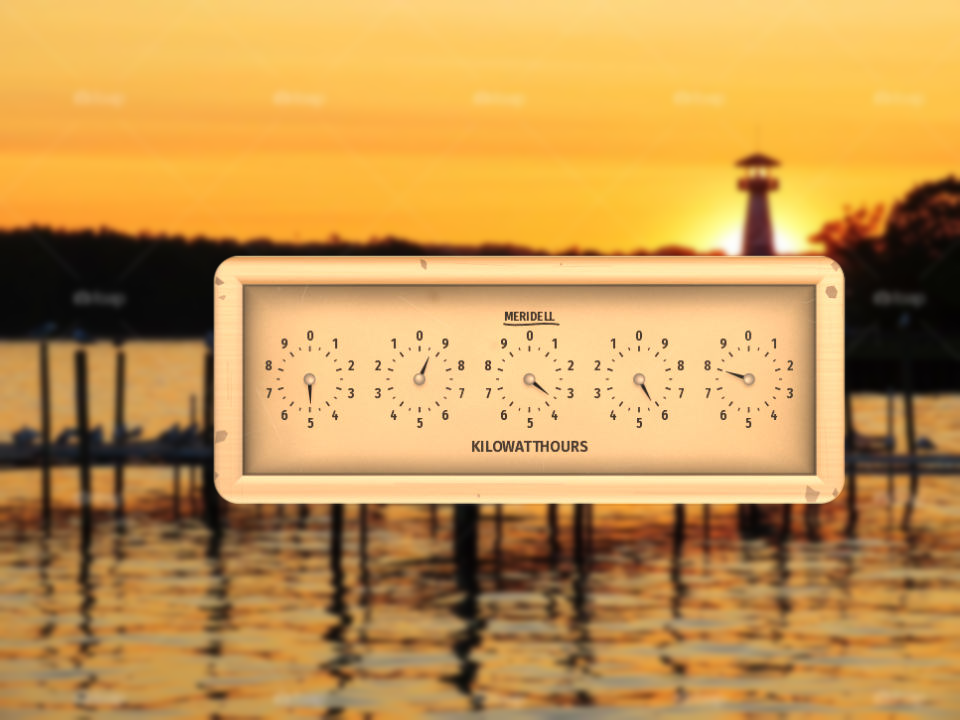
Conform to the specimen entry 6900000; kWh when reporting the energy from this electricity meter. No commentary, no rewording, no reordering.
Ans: 49358; kWh
